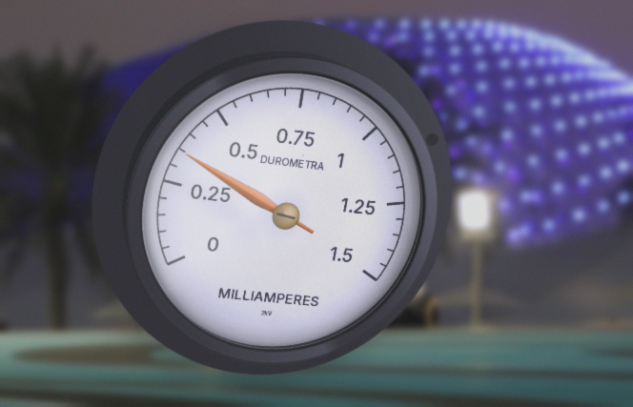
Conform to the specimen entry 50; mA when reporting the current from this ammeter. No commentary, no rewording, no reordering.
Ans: 0.35; mA
